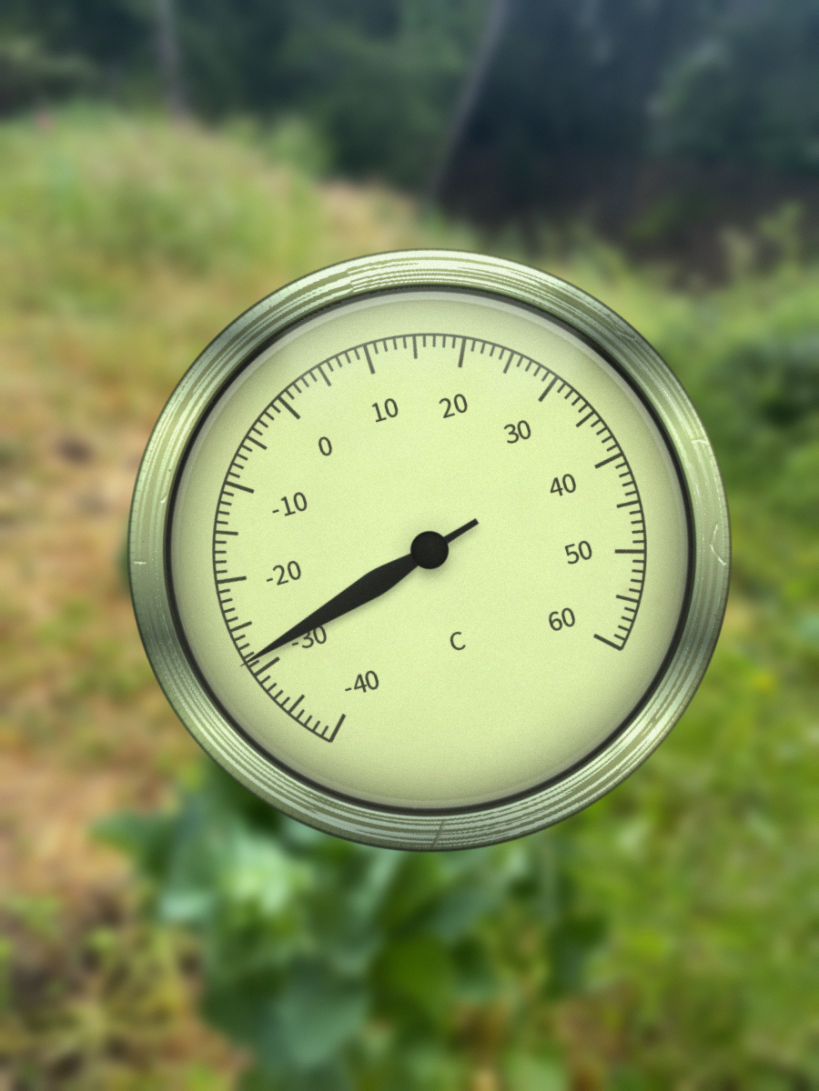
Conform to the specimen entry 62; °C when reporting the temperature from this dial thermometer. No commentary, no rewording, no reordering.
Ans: -28.5; °C
